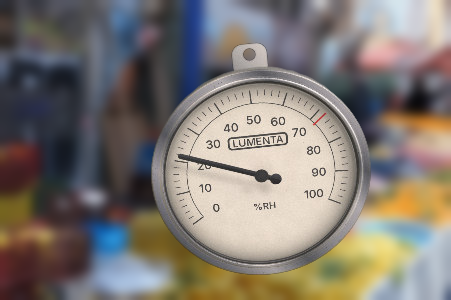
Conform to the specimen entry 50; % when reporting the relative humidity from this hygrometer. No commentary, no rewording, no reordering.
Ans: 22; %
